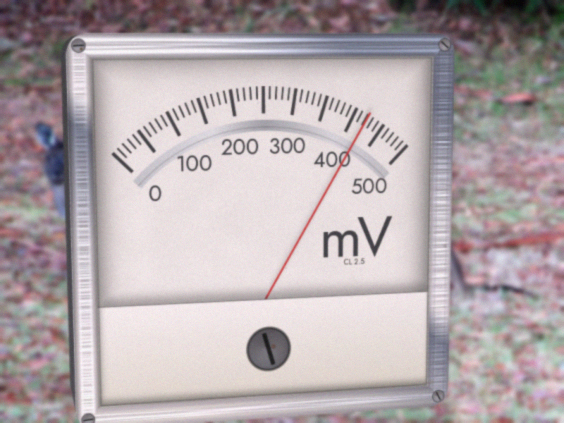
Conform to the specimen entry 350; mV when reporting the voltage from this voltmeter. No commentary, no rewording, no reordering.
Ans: 420; mV
